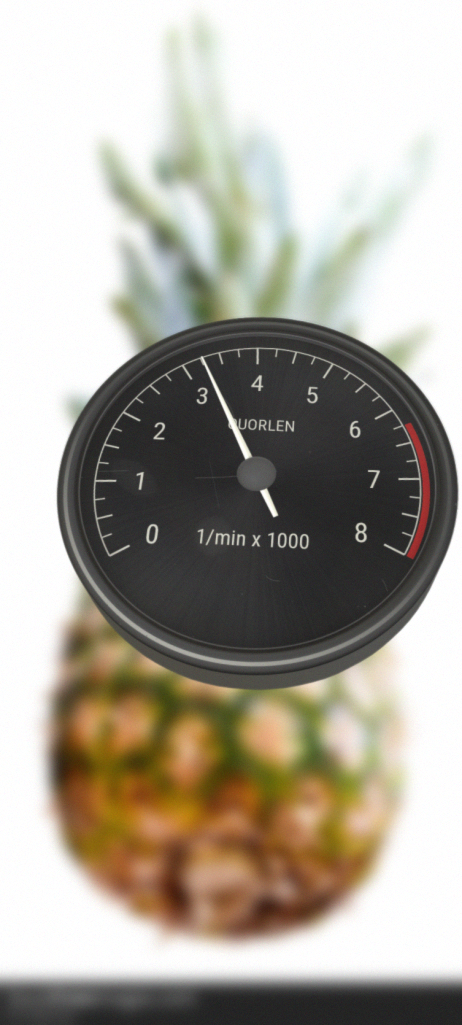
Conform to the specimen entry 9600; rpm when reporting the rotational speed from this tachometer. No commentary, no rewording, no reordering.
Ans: 3250; rpm
